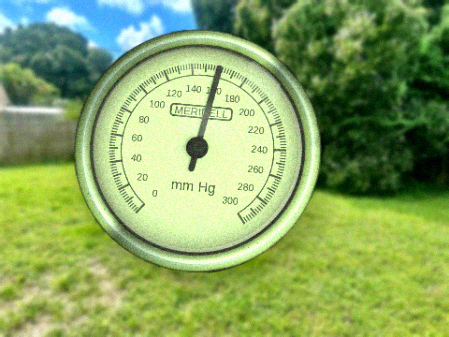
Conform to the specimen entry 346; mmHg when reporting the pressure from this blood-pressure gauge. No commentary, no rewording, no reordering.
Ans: 160; mmHg
